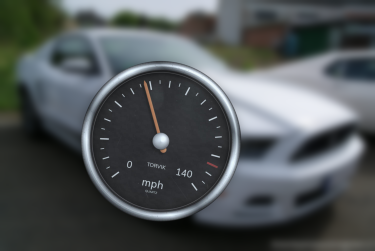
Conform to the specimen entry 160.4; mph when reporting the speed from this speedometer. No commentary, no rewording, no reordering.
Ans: 57.5; mph
